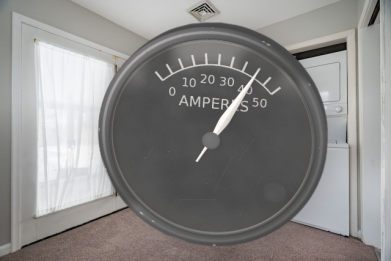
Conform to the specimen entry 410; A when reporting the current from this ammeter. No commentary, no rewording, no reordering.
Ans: 40; A
